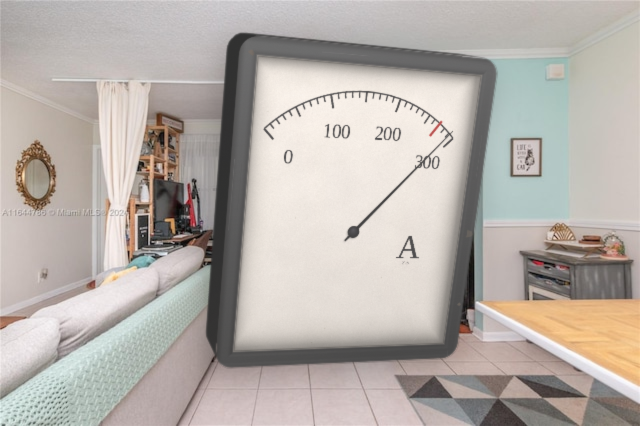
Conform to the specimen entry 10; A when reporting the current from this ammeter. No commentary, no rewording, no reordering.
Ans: 290; A
